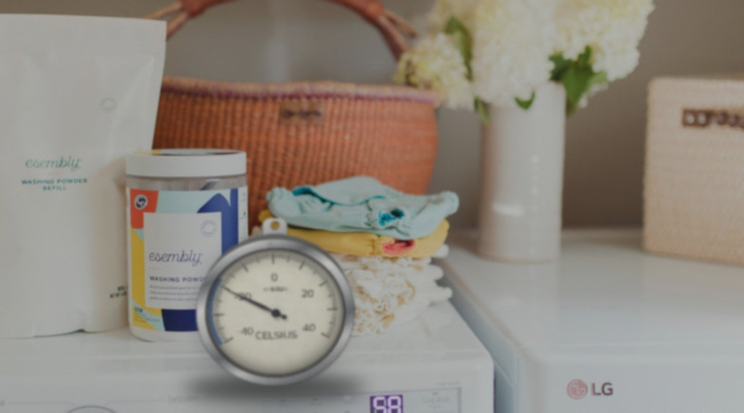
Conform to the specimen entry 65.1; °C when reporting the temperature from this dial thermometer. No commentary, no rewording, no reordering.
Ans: -20; °C
